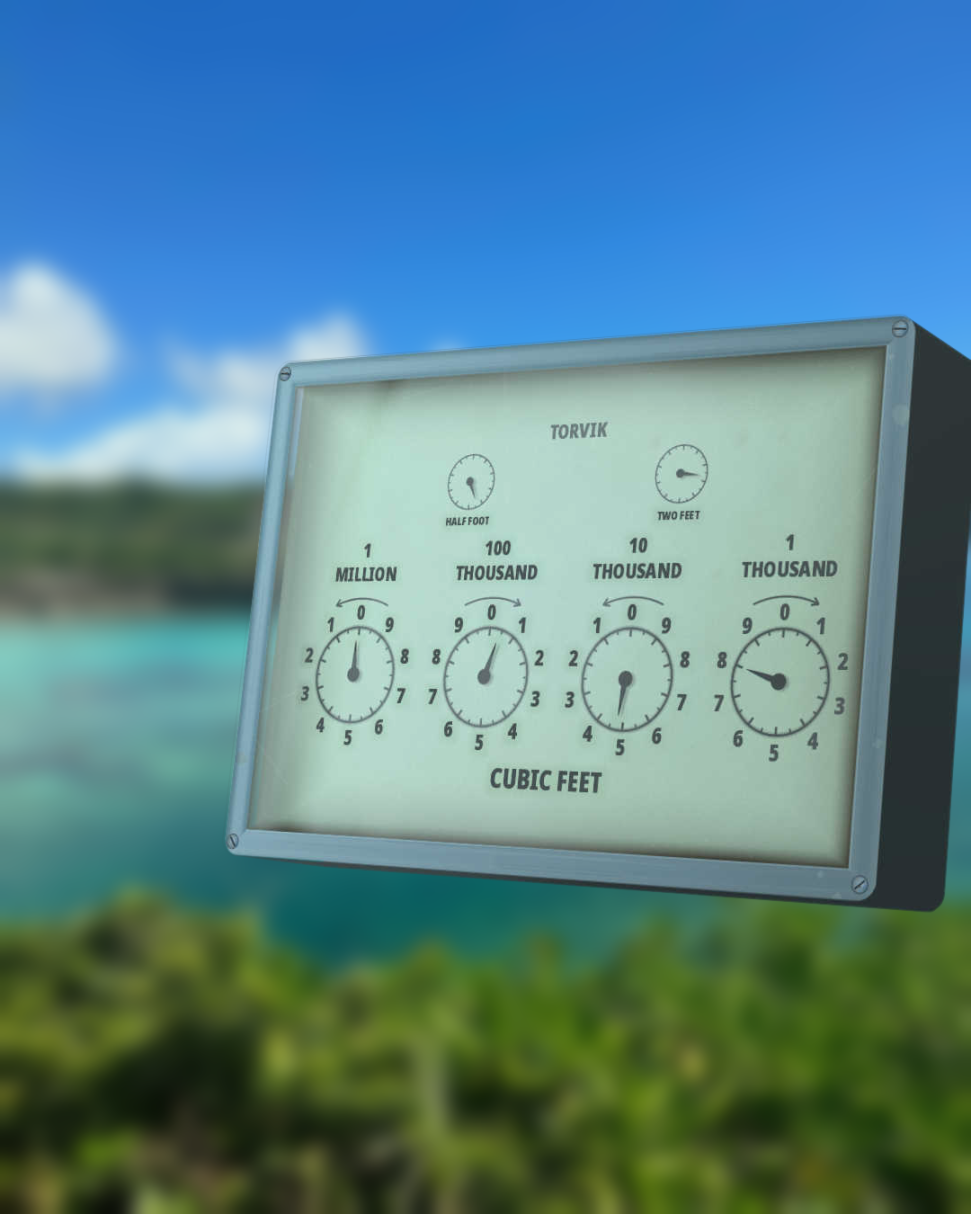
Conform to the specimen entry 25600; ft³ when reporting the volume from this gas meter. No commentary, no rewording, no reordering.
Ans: 4800; ft³
